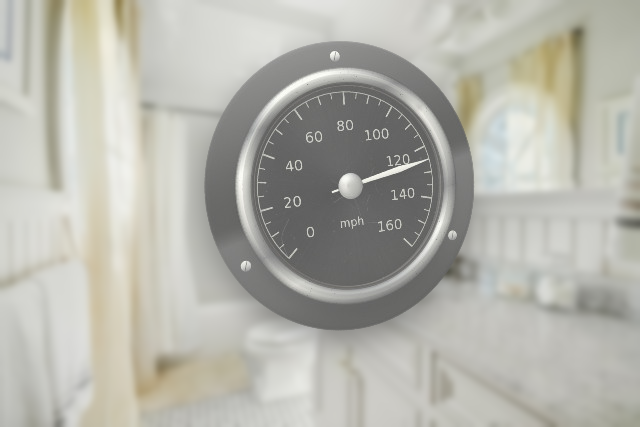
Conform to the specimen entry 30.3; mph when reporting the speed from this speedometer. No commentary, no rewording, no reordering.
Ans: 125; mph
